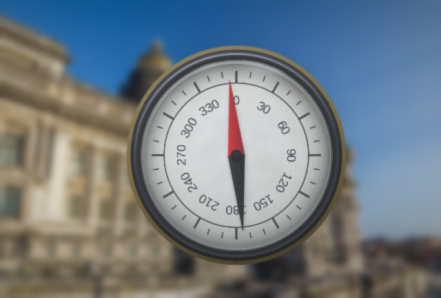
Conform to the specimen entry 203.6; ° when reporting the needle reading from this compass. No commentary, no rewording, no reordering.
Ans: 355; °
